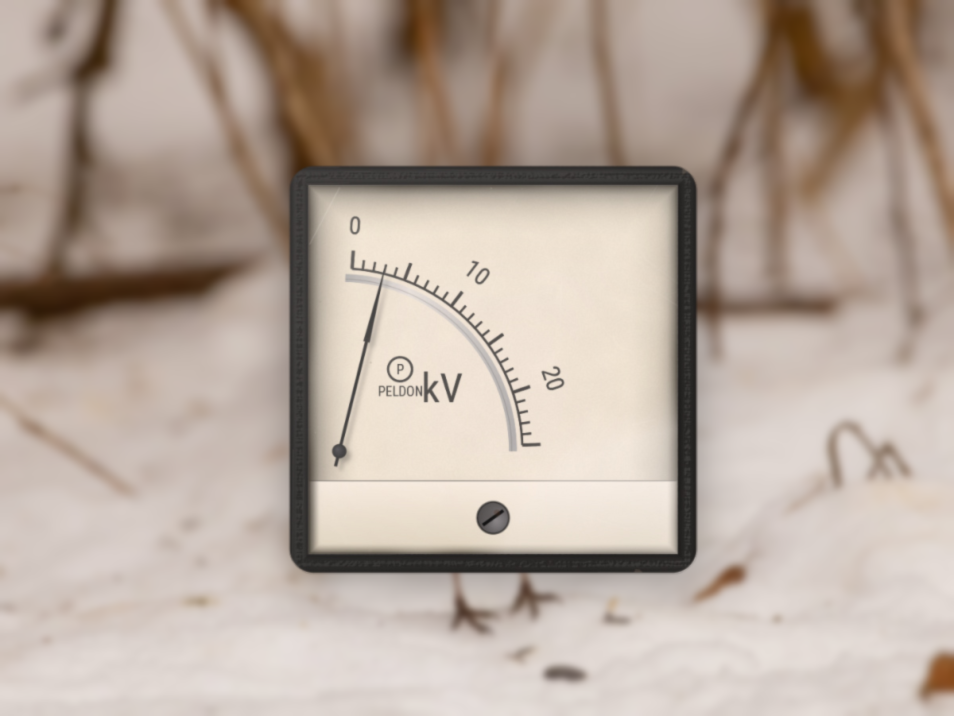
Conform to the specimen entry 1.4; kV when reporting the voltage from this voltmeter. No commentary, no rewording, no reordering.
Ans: 3; kV
